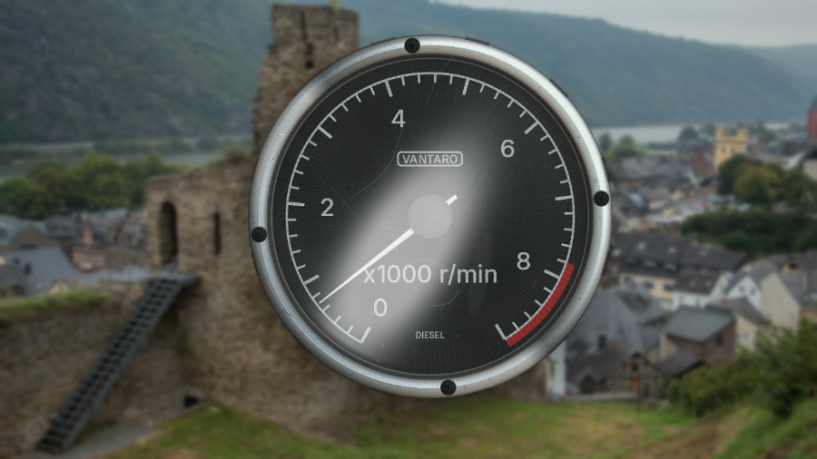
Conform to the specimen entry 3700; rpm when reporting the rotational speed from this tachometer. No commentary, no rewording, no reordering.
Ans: 700; rpm
